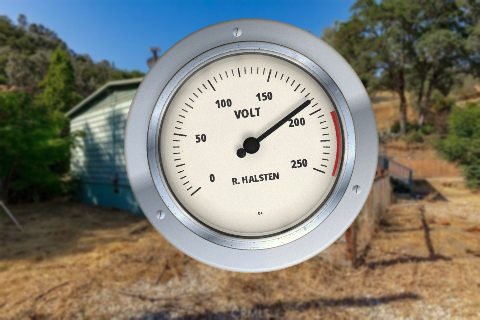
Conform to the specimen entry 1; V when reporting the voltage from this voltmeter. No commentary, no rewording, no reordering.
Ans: 190; V
